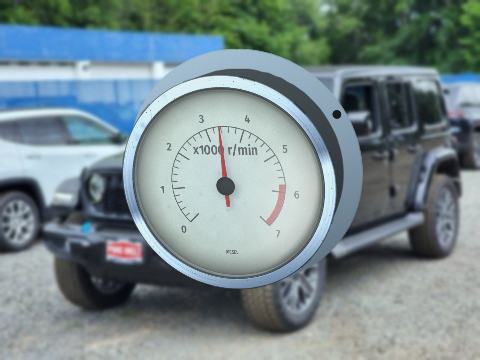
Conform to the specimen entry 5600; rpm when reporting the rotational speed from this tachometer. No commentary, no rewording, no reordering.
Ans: 3400; rpm
